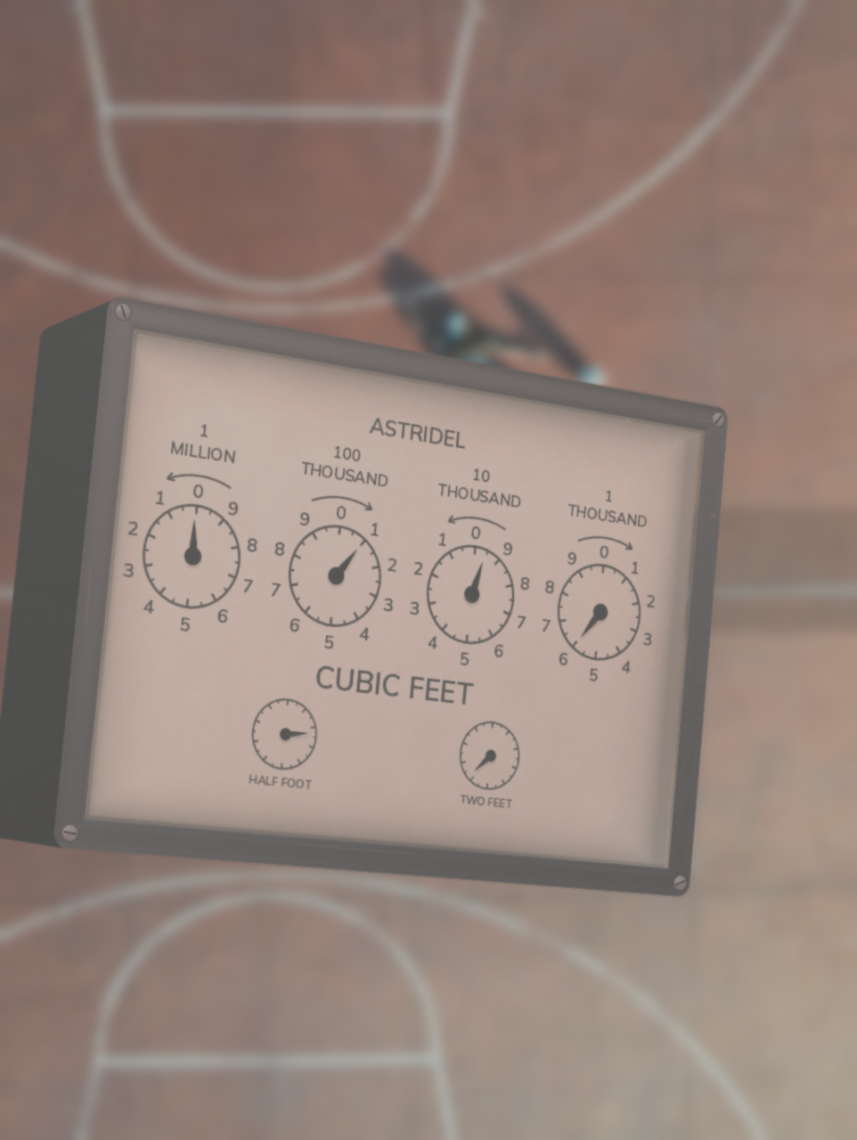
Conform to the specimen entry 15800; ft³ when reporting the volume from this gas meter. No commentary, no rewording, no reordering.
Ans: 9600; ft³
